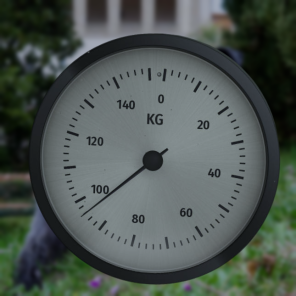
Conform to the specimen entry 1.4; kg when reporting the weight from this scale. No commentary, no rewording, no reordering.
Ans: 96; kg
